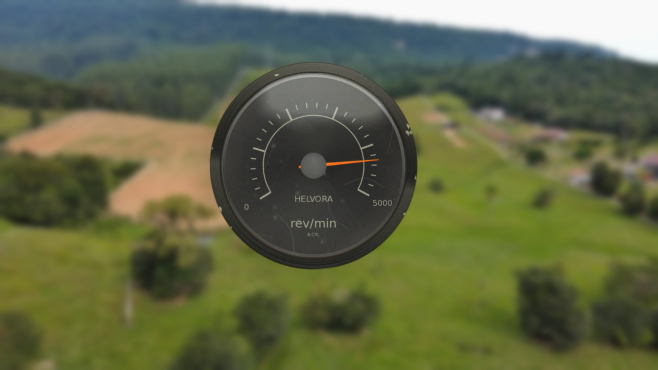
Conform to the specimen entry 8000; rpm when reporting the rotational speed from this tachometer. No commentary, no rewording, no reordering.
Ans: 4300; rpm
